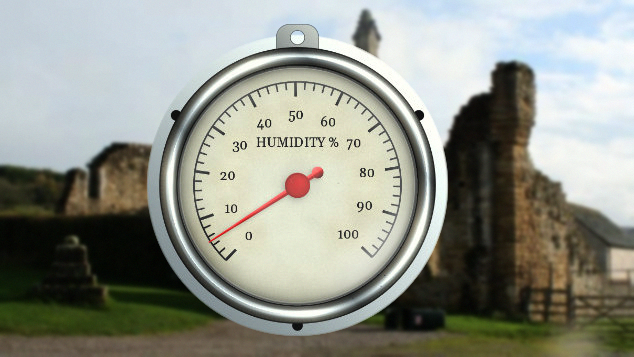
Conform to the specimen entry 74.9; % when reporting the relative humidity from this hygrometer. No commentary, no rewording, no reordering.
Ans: 5; %
